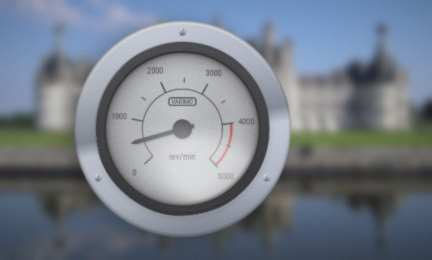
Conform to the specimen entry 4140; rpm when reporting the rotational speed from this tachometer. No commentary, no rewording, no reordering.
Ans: 500; rpm
